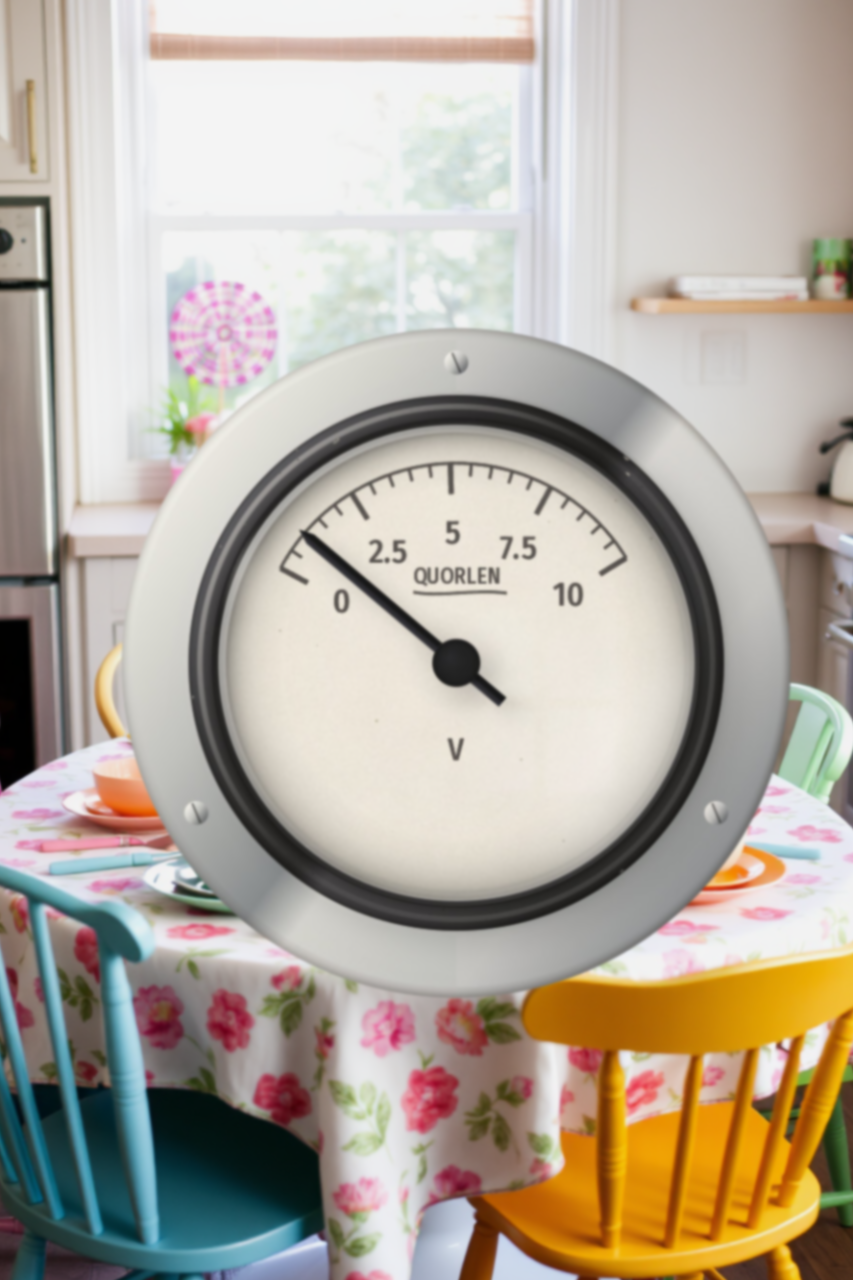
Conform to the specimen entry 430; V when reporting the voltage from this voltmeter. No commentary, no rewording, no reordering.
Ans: 1; V
